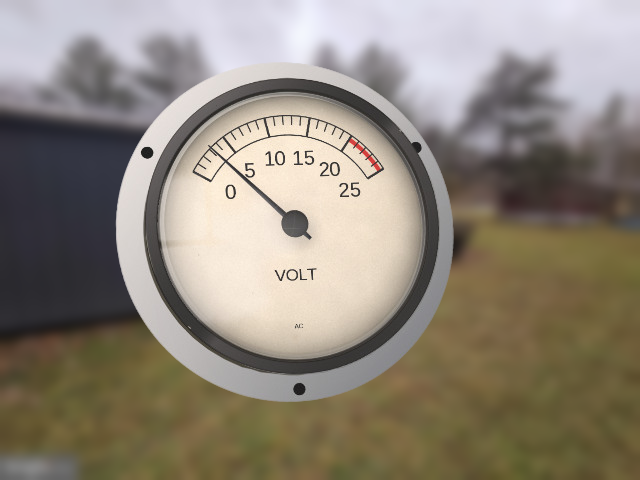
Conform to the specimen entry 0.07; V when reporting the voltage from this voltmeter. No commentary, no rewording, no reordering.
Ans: 3; V
